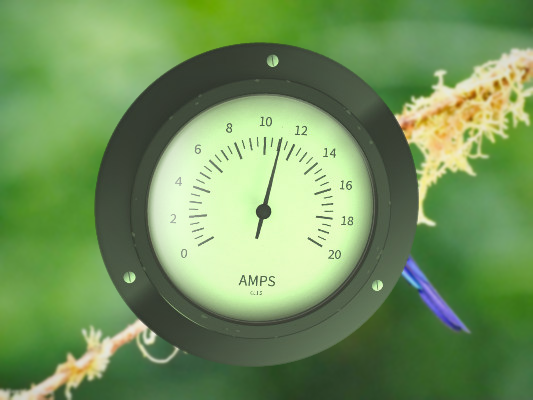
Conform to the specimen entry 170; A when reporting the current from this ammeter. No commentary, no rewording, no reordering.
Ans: 11; A
